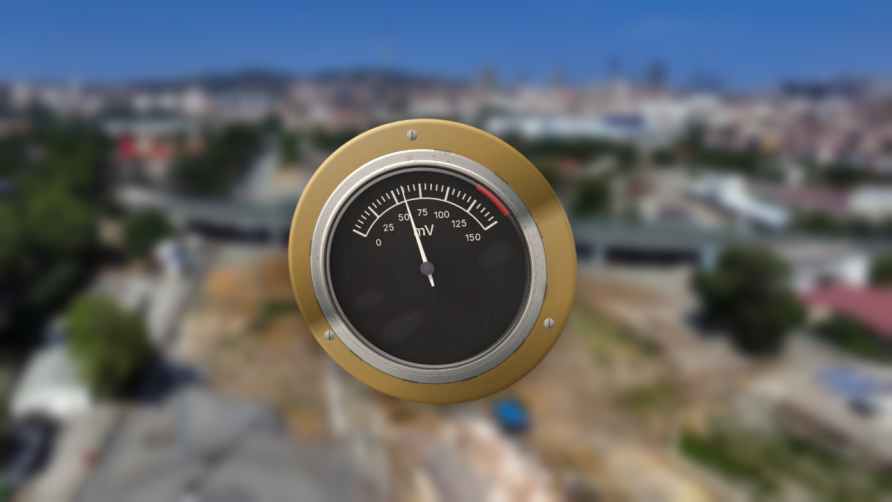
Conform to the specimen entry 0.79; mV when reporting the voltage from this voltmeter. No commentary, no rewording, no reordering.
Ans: 60; mV
